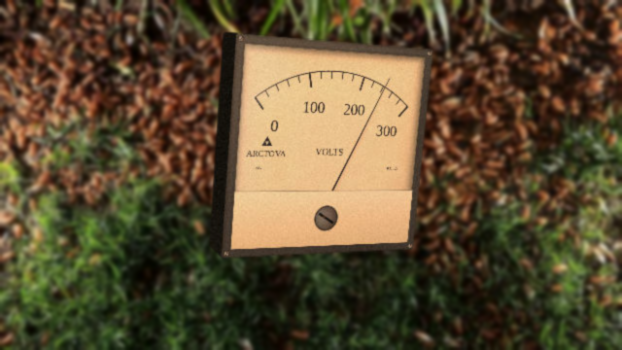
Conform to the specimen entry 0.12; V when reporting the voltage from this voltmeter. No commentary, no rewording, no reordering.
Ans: 240; V
